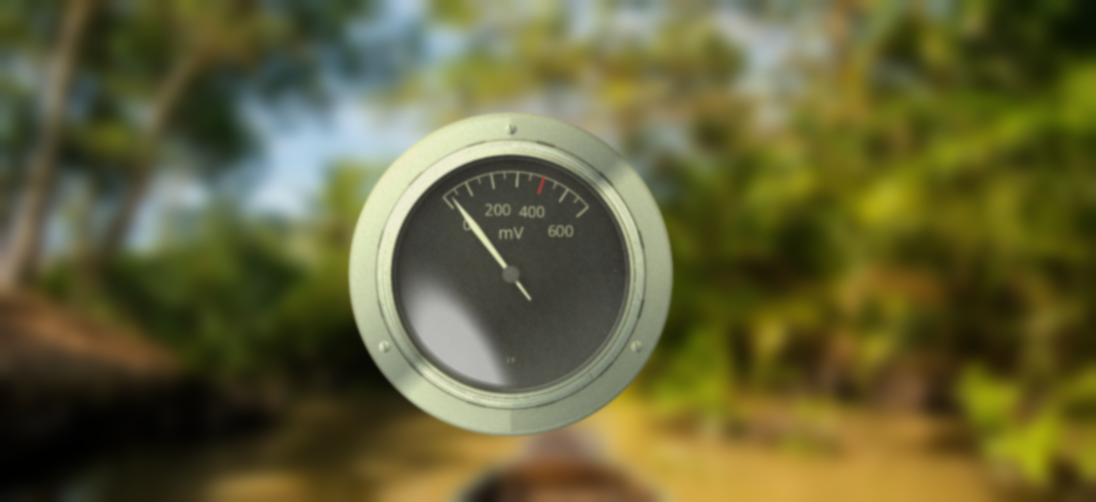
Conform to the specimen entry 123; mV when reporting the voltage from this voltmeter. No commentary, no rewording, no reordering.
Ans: 25; mV
